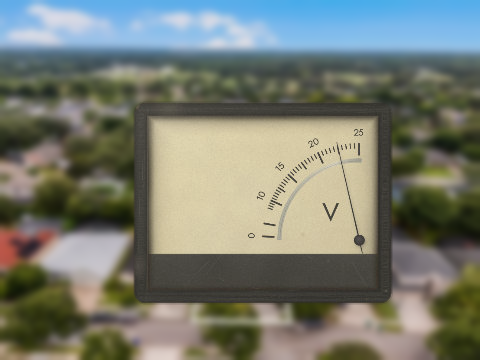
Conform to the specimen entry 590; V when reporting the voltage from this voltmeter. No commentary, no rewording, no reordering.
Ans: 22.5; V
